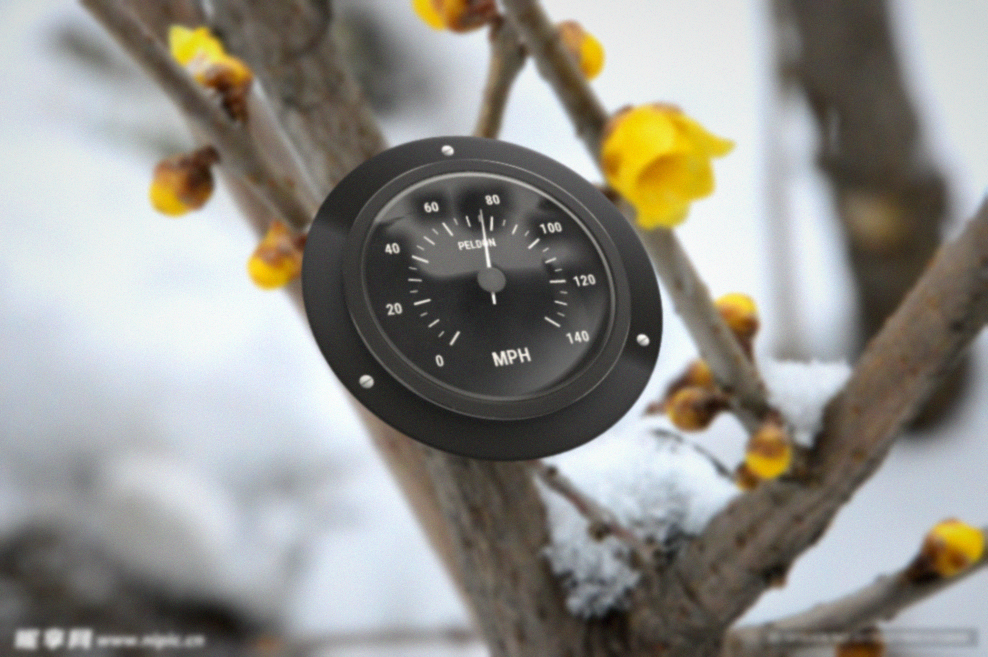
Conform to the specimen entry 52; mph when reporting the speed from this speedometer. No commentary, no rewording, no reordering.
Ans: 75; mph
